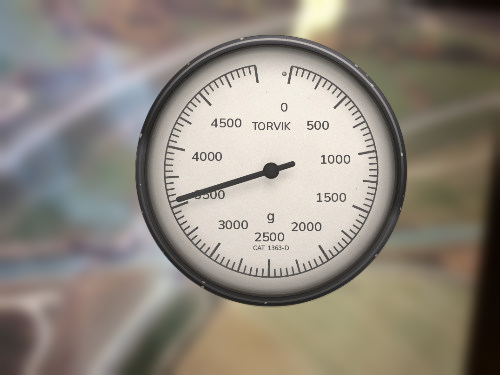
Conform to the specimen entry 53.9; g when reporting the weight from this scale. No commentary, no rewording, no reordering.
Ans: 3550; g
